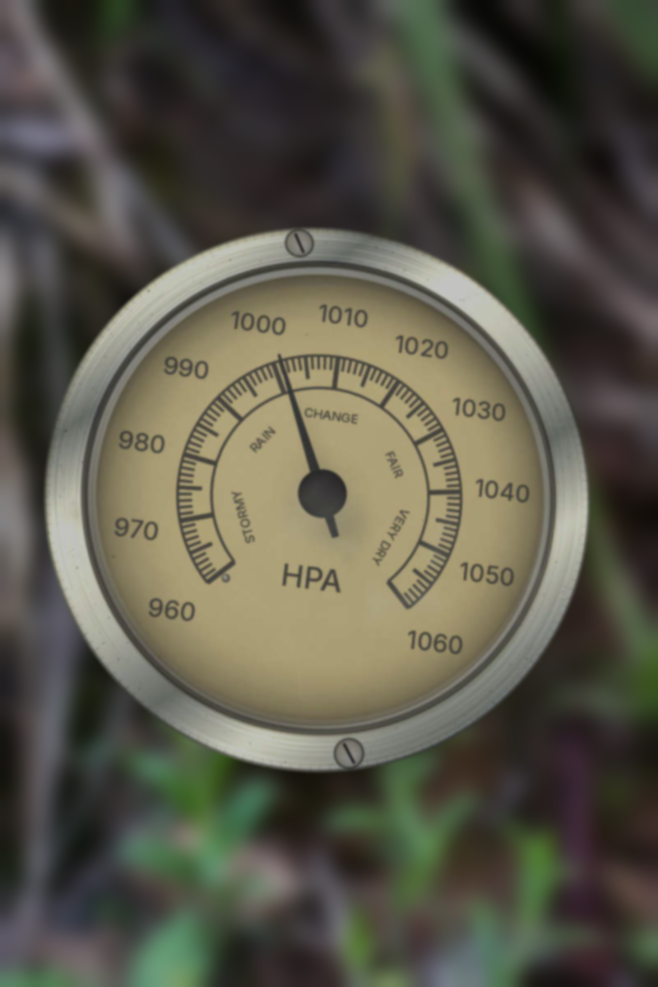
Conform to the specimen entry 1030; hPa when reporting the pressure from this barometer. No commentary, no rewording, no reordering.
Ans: 1001; hPa
